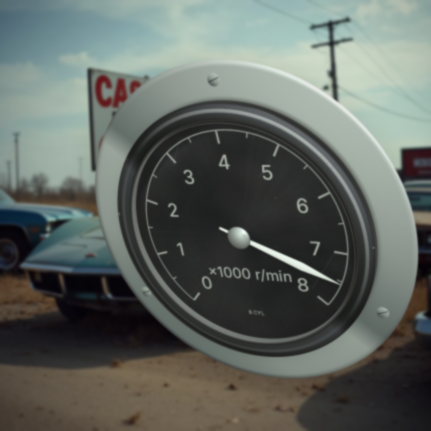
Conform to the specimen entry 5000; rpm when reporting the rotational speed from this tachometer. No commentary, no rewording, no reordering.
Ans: 7500; rpm
